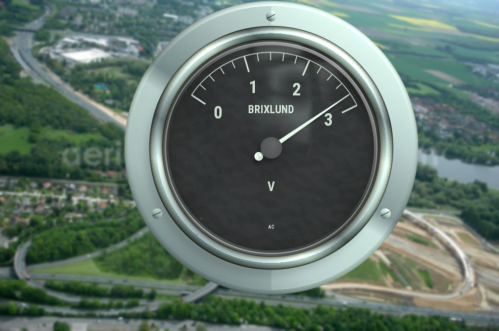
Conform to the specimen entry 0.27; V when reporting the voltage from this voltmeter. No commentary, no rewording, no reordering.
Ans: 2.8; V
